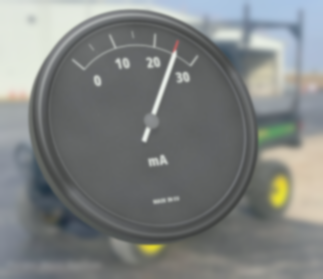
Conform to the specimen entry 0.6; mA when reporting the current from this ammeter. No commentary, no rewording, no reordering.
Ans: 25; mA
